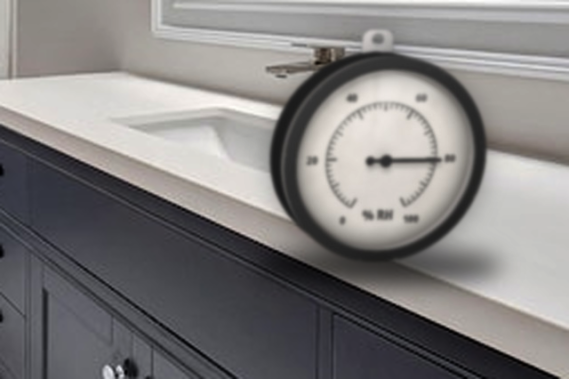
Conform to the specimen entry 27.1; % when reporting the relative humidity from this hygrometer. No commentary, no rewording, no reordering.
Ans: 80; %
